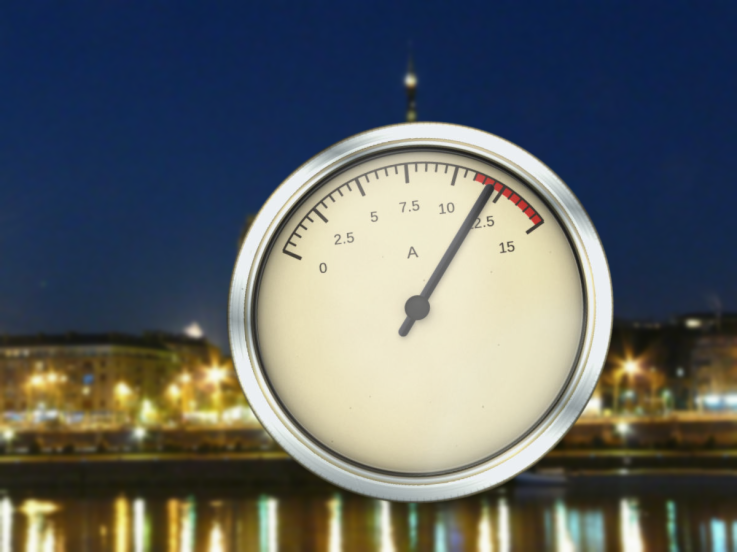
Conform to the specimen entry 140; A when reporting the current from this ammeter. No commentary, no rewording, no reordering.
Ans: 12; A
